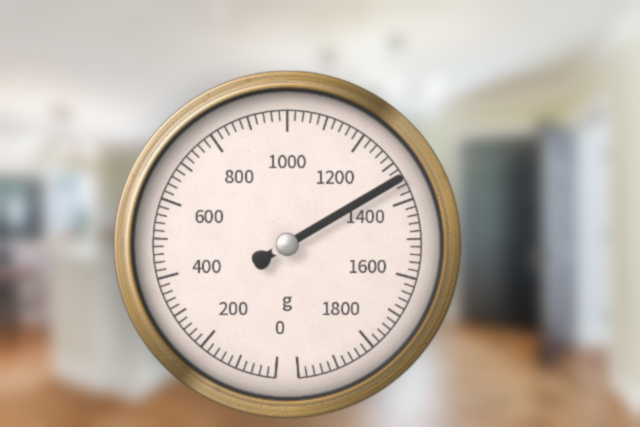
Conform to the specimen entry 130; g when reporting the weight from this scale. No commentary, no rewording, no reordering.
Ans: 1340; g
